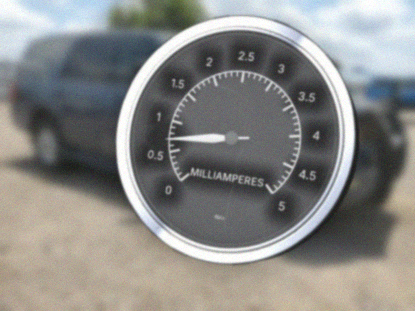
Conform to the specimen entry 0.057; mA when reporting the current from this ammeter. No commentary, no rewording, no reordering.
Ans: 0.7; mA
